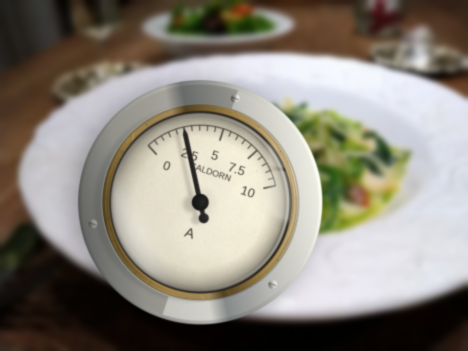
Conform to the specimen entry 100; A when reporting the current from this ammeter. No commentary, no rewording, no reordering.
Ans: 2.5; A
